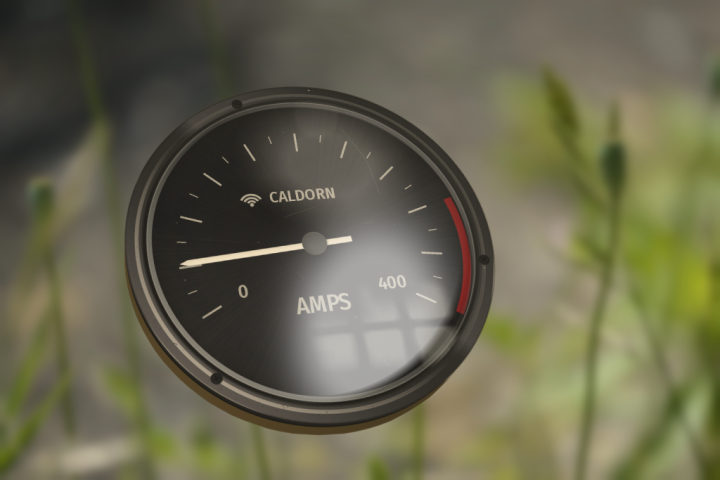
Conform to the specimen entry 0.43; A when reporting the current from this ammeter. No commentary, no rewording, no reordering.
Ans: 40; A
